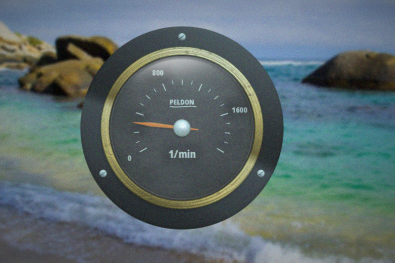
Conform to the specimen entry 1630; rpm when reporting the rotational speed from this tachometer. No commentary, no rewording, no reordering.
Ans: 300; rpm
